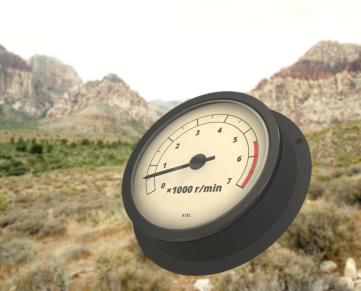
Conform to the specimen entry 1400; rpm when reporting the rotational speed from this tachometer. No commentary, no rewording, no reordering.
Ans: 500; rpm
